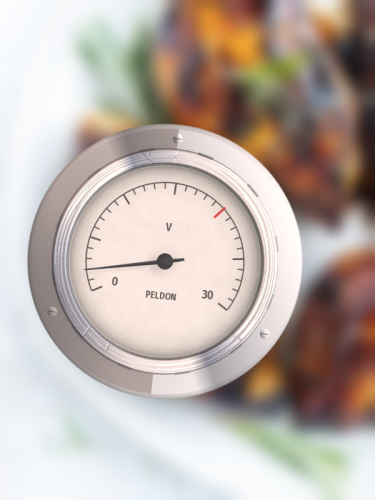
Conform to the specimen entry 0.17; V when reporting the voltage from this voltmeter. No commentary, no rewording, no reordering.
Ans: 2; V
